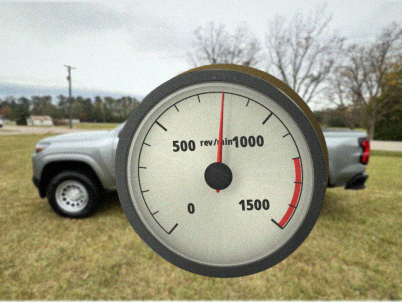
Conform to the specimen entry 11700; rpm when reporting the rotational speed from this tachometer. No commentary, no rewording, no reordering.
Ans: 800; rpm
